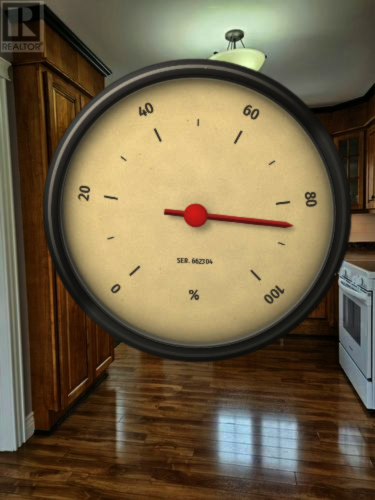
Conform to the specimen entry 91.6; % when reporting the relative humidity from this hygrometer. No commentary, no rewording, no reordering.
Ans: 85; %
